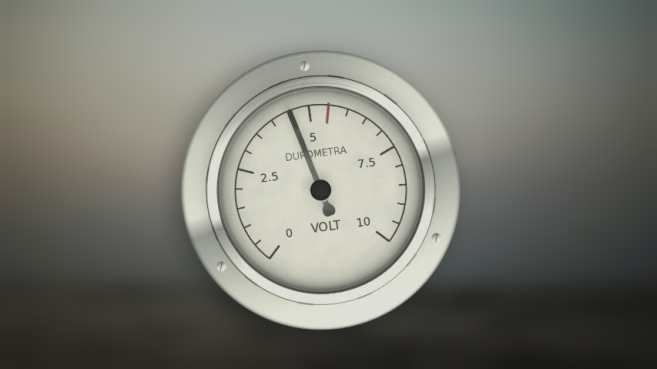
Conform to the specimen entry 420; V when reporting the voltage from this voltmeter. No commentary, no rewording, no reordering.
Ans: 4.5; V
